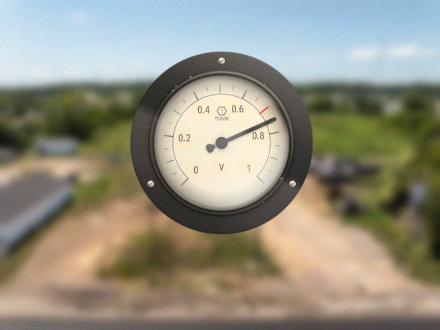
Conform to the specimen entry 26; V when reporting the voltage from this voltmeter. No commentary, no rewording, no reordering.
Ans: 0.75; V
